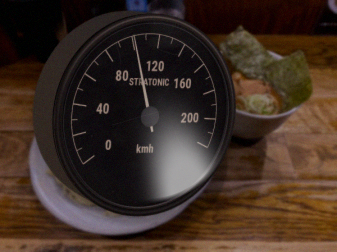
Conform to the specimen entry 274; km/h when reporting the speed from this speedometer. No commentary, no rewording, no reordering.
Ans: 100; km/h
